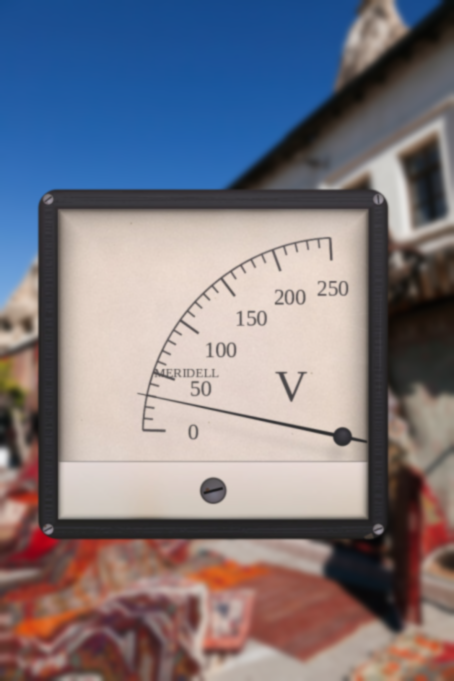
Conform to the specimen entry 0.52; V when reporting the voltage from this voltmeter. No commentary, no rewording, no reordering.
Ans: 30; V
